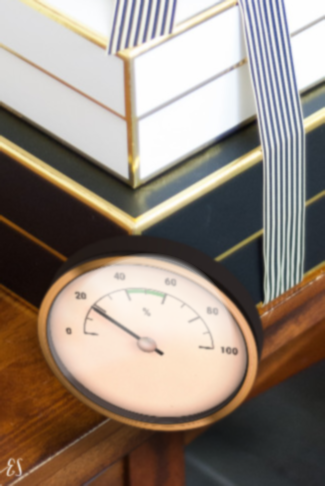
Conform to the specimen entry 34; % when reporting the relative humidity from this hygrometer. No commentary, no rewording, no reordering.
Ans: 20; %
